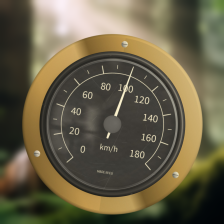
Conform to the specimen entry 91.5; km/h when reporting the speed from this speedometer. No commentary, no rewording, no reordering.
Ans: 100; km/h
